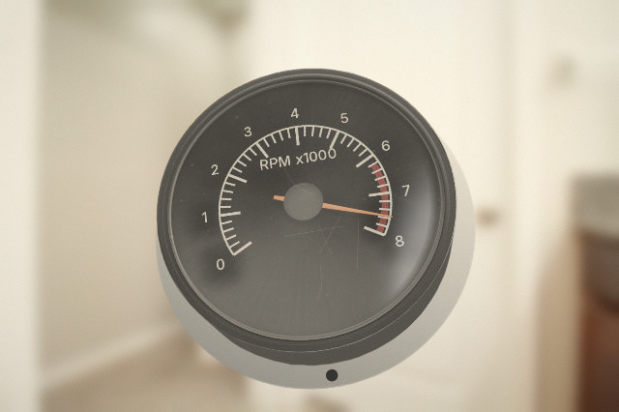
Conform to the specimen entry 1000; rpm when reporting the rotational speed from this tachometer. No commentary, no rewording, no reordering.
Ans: 7600; rpm
